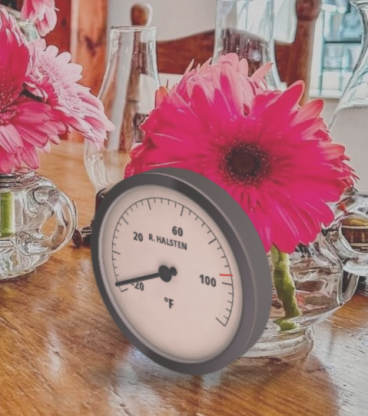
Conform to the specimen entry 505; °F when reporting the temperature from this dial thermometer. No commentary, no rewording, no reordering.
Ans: -16; °F
